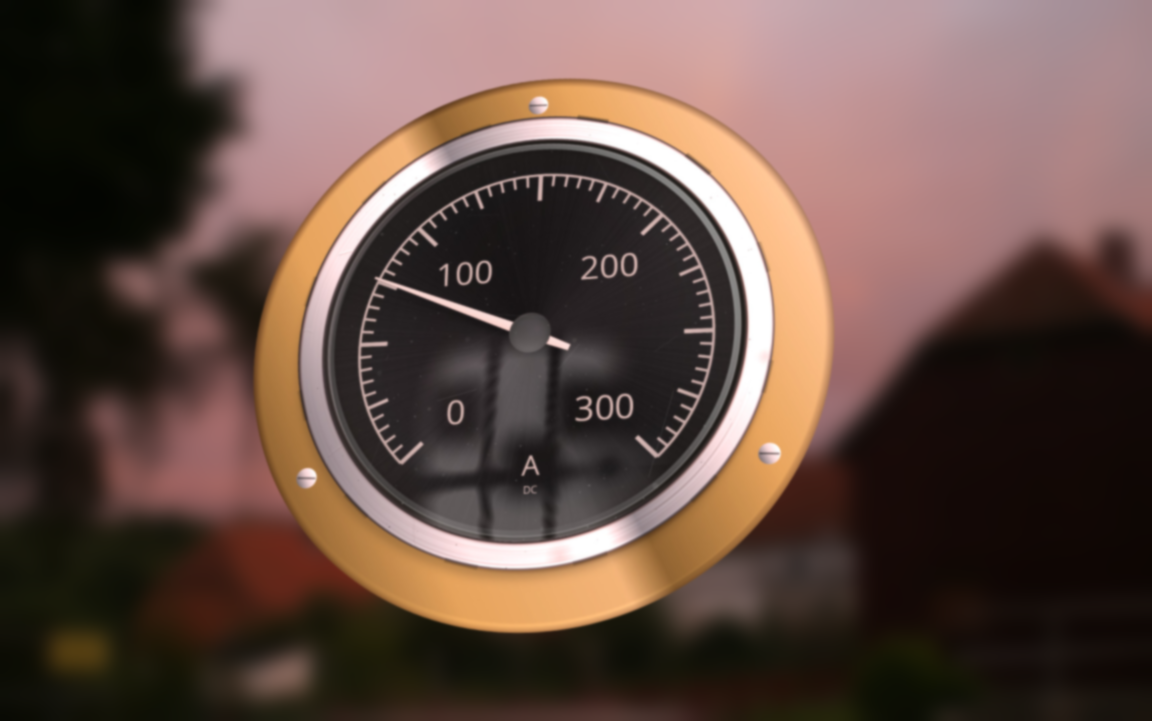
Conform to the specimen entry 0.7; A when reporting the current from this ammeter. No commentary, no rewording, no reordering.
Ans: 75; A
